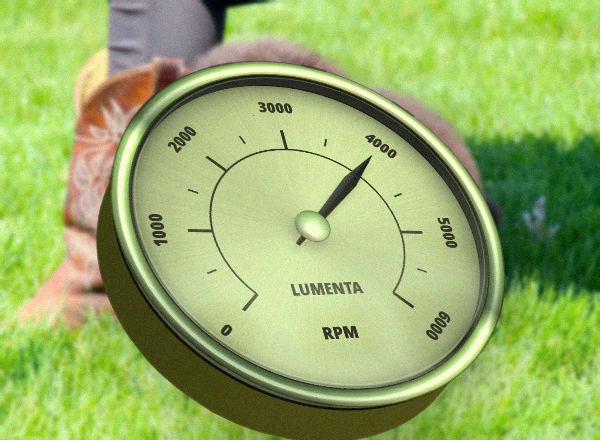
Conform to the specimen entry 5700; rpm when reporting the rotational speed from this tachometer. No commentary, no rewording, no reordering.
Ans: 4000; rpm
